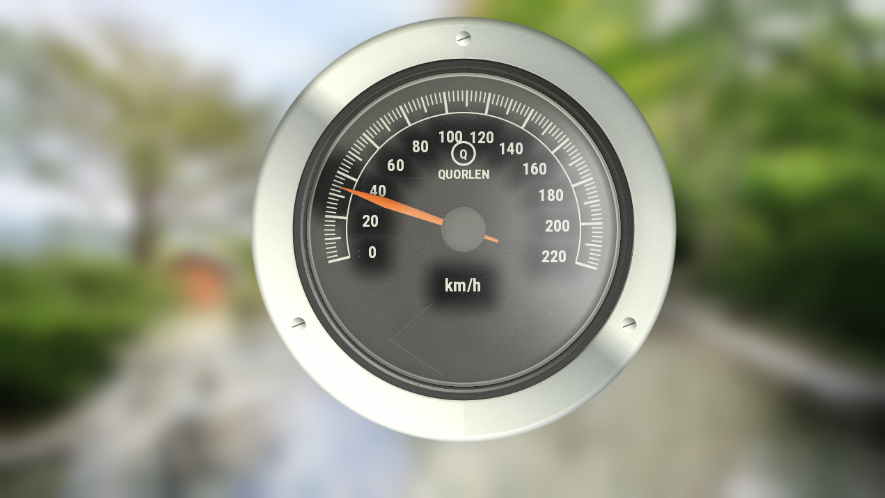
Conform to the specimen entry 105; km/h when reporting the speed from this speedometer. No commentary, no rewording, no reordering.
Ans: 34; km/h
